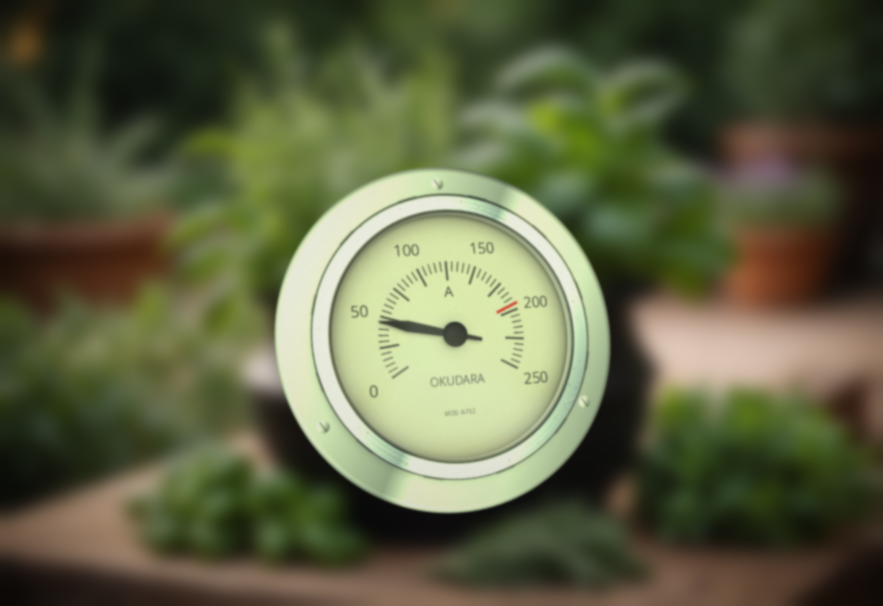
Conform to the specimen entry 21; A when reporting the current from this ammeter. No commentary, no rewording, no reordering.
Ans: 45; A
